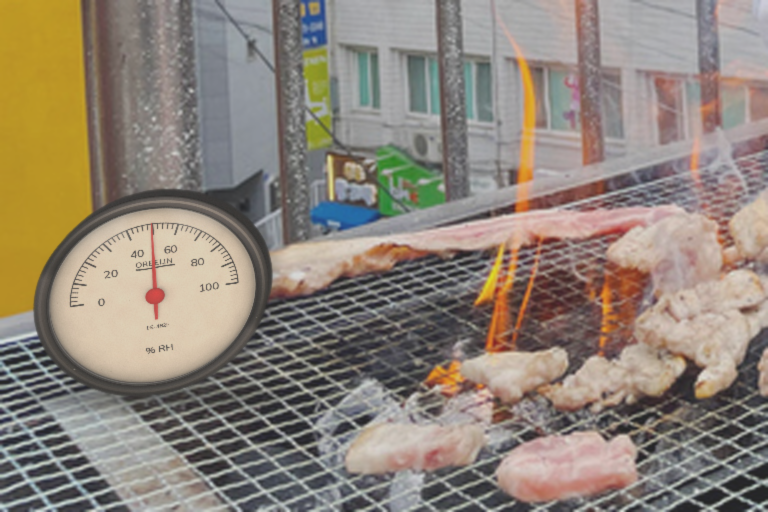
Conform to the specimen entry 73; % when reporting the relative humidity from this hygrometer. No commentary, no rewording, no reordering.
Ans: 50; %
